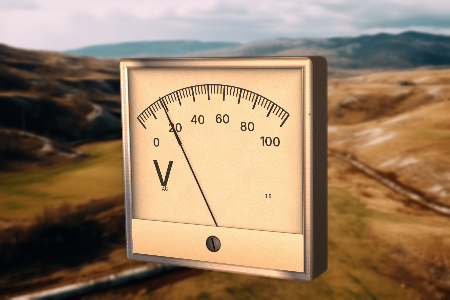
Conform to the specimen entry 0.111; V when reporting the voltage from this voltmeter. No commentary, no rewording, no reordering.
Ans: 20; V
